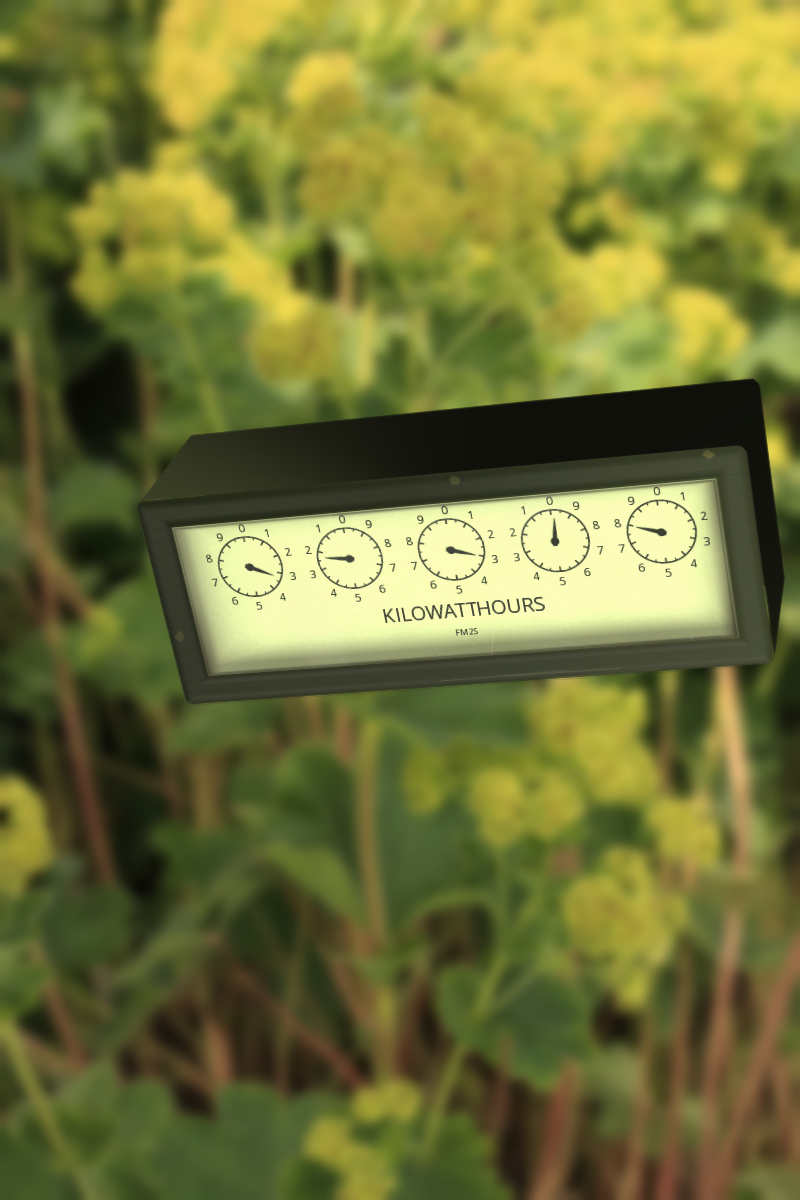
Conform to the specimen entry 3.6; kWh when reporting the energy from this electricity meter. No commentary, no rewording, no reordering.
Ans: 32298; kWh
